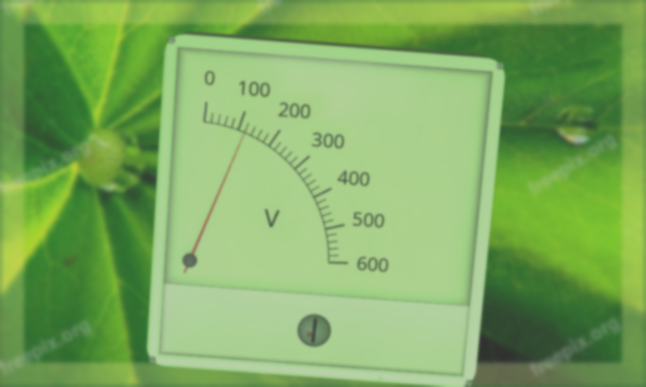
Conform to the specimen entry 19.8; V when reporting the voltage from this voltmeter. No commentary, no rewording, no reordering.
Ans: 120; V
